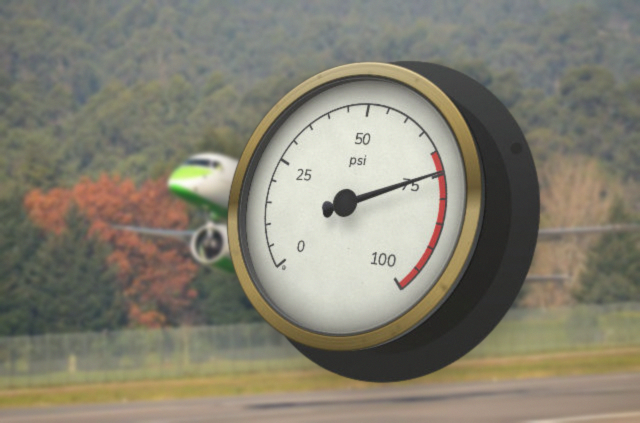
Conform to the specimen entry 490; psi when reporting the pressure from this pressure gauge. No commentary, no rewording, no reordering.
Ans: 75; psi
